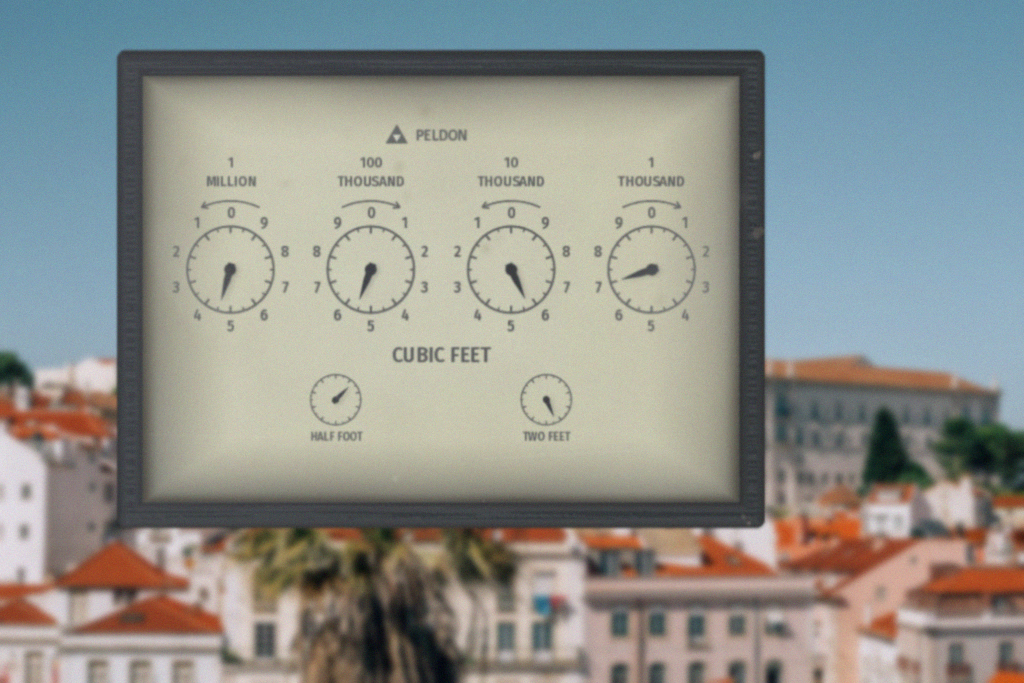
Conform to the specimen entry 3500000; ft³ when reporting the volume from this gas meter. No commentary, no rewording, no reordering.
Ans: 455700; ft³
